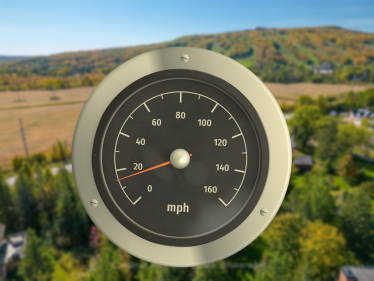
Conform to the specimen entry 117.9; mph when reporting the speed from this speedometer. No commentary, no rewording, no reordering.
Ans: 15; mph
